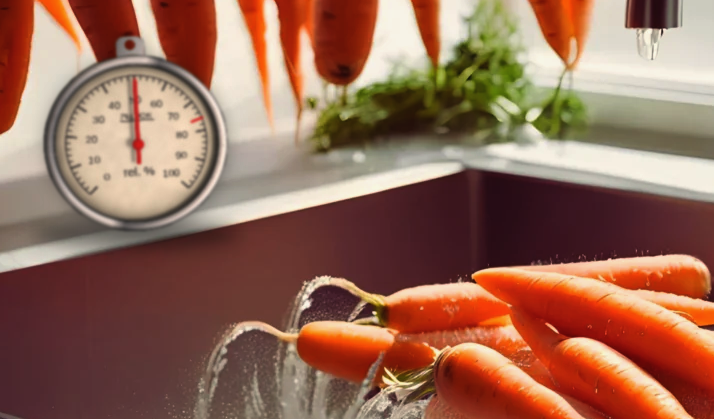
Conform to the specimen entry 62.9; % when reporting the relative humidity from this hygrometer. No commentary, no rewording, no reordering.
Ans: 50; %
